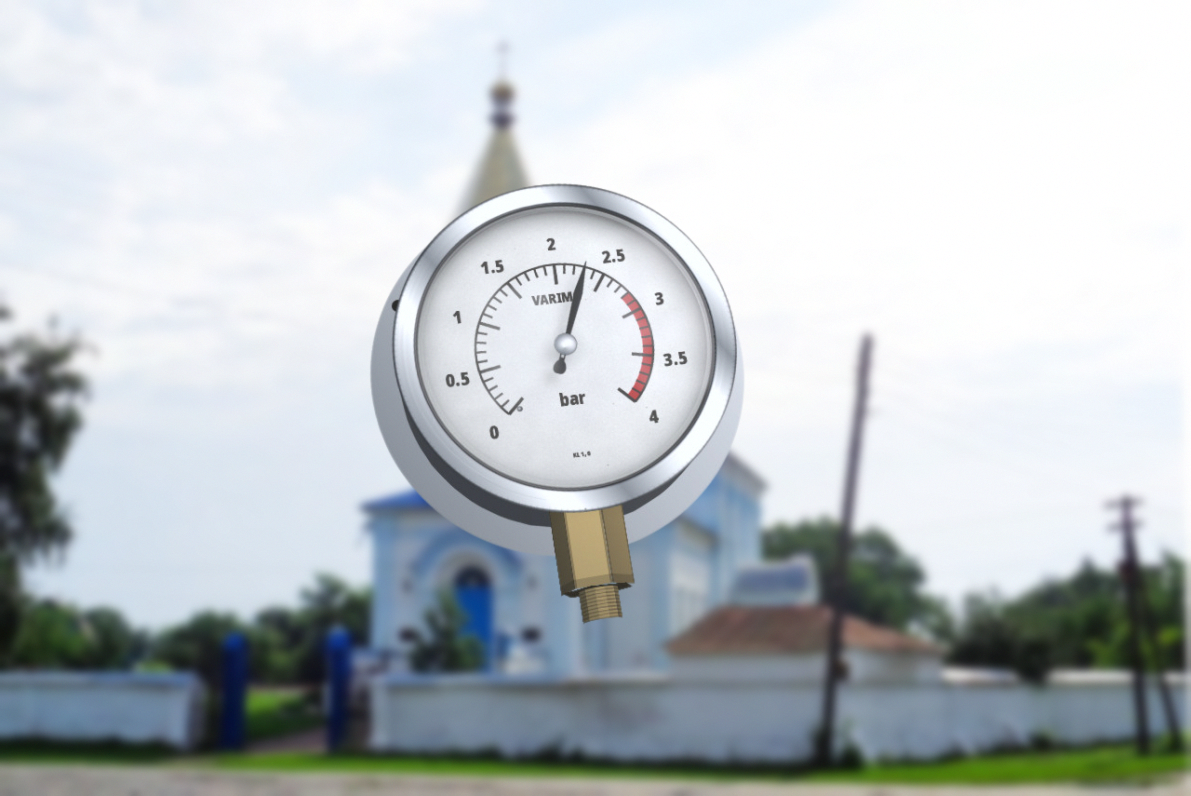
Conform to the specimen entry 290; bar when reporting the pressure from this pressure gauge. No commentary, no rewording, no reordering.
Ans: 2.3; bar
